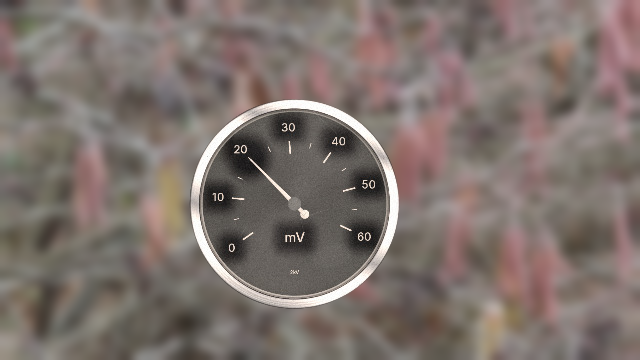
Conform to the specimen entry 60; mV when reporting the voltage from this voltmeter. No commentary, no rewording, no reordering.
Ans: 20; mV
